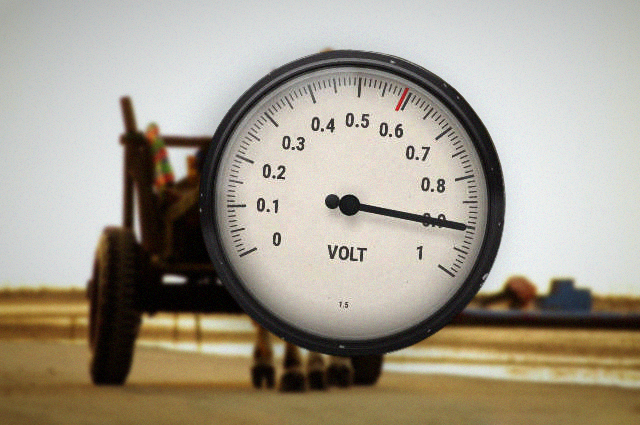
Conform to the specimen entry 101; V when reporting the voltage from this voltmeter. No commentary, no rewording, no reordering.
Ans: 0.9; V
